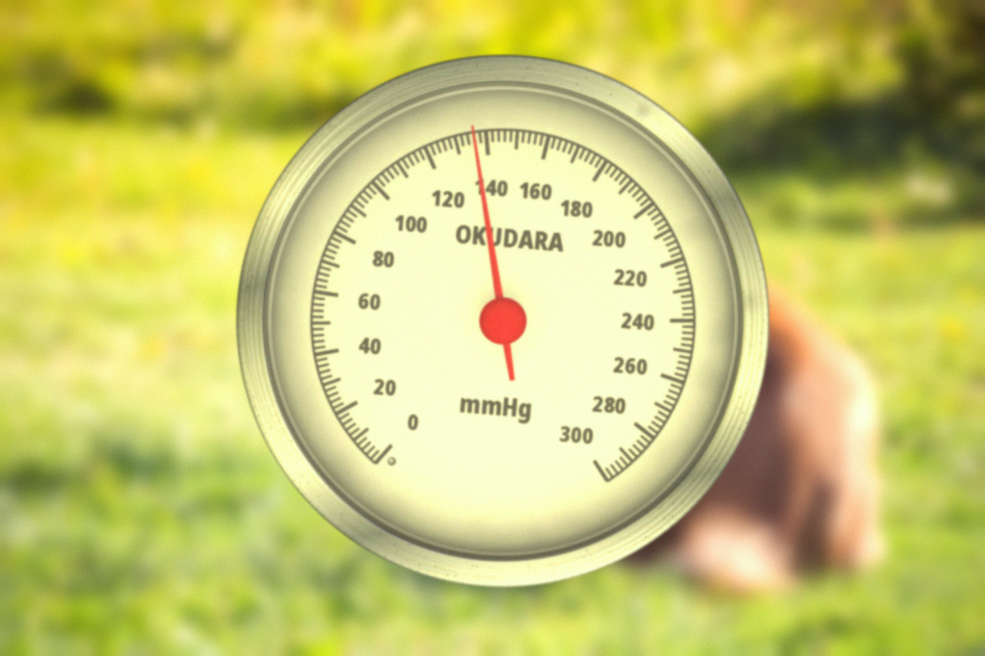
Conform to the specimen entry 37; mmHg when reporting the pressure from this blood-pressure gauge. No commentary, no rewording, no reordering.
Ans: 136; mmHg
